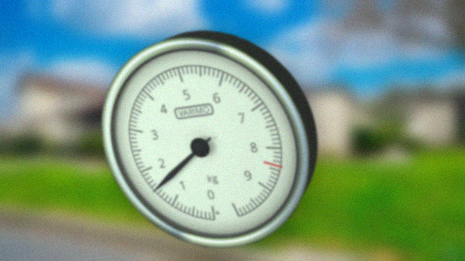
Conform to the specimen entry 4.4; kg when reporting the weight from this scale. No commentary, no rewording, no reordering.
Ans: 1.5; kg
